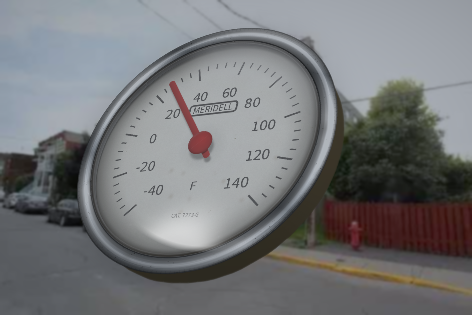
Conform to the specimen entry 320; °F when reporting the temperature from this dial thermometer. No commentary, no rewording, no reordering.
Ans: 28; °F
